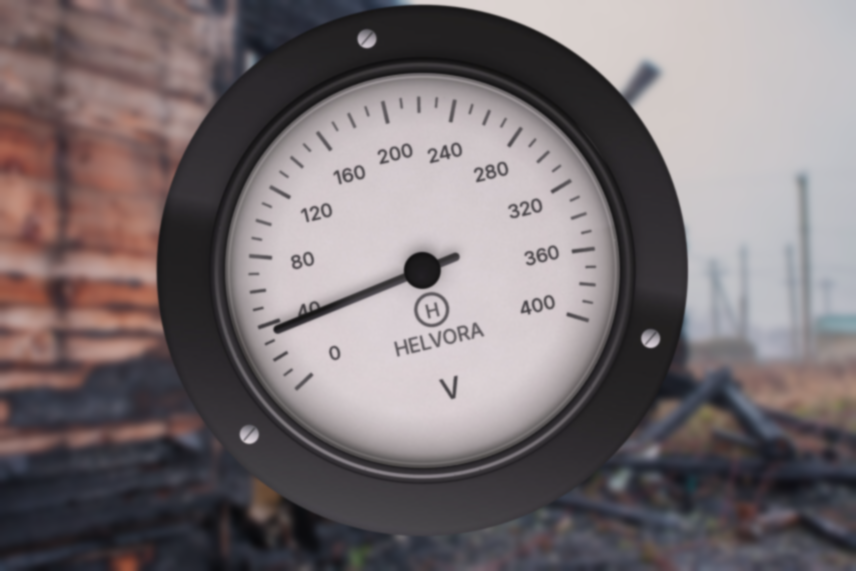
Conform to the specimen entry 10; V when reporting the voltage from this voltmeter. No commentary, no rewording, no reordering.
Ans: 35; V
